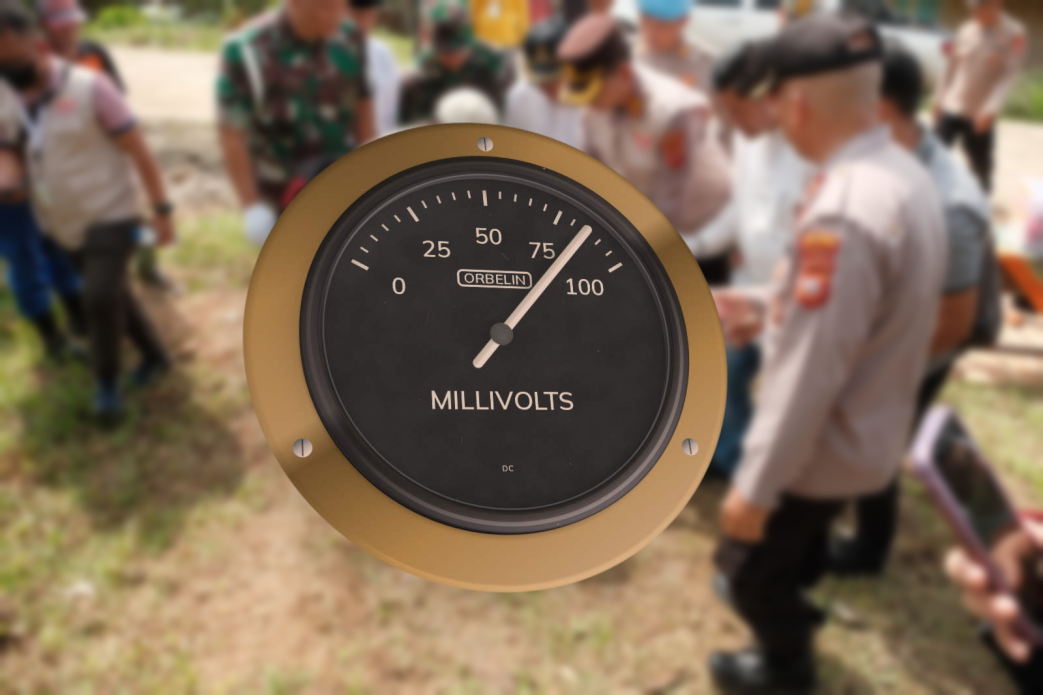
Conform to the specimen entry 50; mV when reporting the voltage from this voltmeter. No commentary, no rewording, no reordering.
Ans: 85; mV
